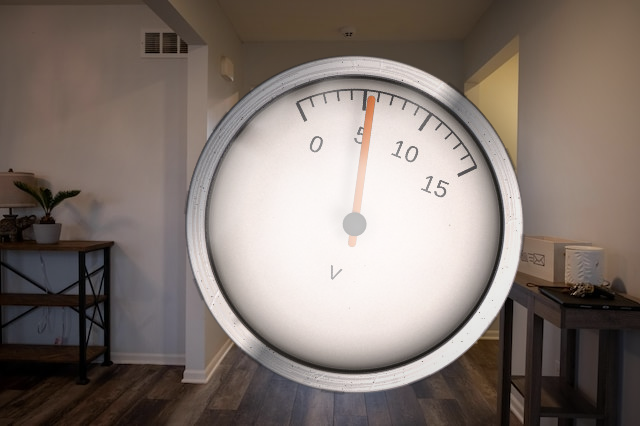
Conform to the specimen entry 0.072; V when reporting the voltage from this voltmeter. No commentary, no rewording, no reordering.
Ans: 5.5; V
